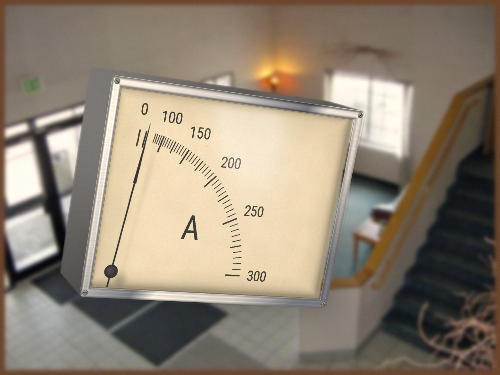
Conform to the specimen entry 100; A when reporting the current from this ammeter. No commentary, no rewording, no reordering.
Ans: 50; A
